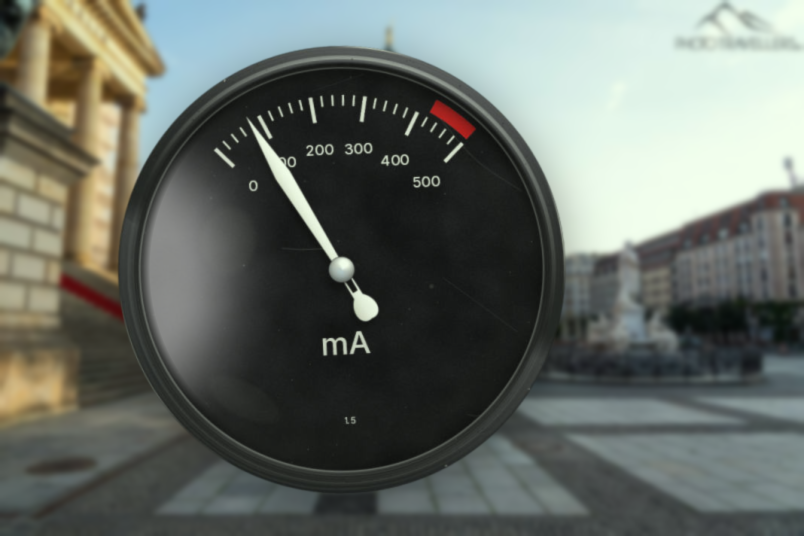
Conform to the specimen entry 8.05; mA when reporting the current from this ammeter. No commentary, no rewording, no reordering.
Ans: 80; mA
